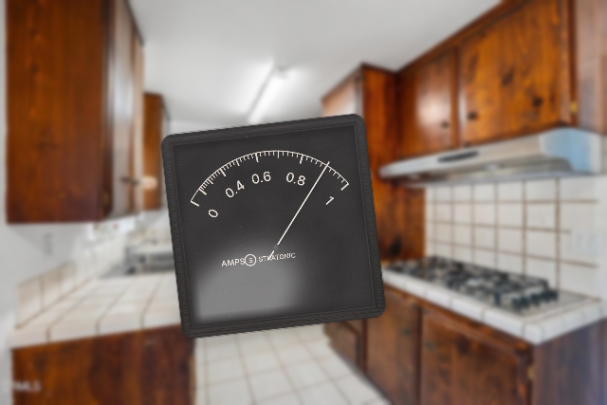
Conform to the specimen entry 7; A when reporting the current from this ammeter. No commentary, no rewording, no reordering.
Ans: 0.9; A
